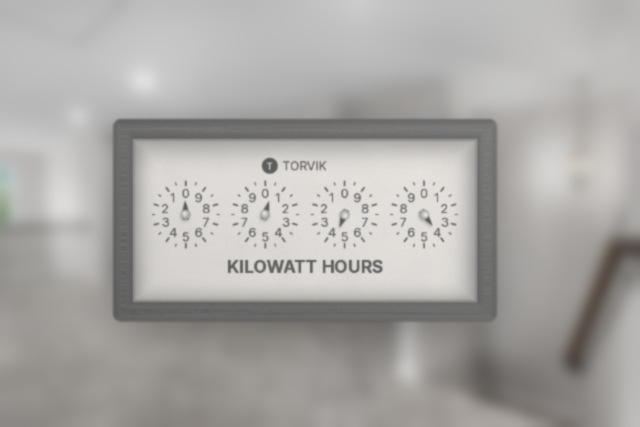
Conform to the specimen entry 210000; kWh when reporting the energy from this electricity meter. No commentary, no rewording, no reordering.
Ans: 44; kWh
